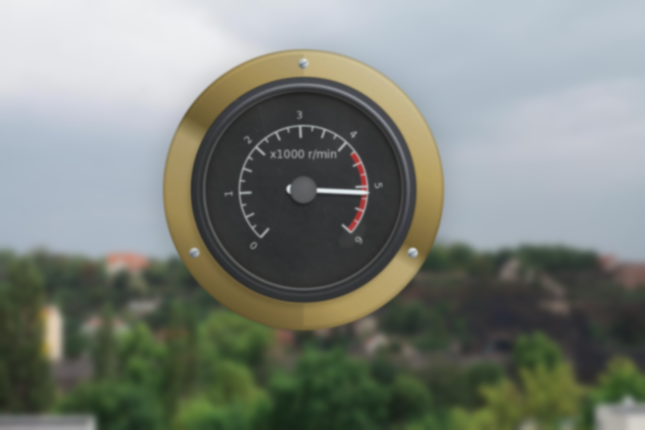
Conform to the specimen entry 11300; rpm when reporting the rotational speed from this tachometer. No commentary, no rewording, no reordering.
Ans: 5125; rpm
